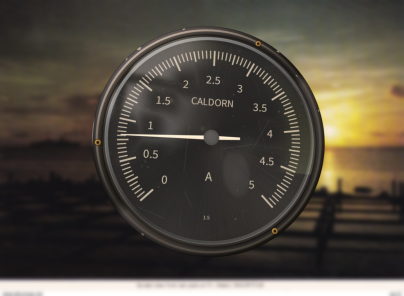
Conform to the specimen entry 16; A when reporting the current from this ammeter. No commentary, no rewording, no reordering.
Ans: 0.8; A
